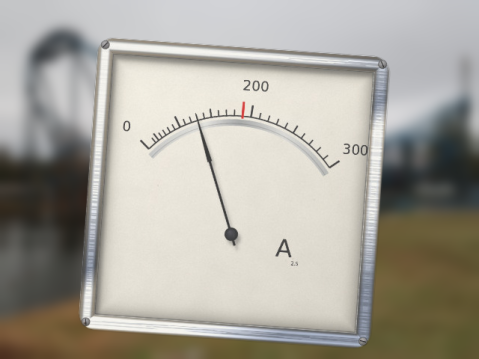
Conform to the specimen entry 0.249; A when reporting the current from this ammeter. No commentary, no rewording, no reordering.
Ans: 130; A
